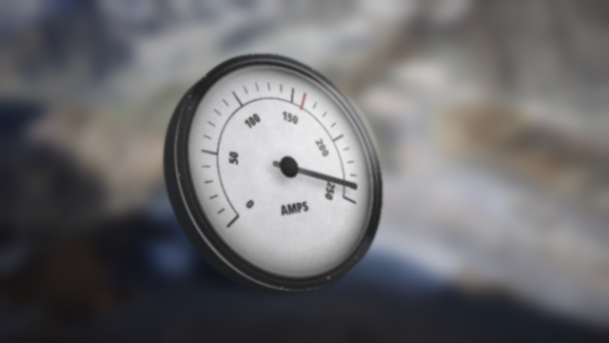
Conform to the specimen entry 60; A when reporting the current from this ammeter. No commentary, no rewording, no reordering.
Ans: 240; A
